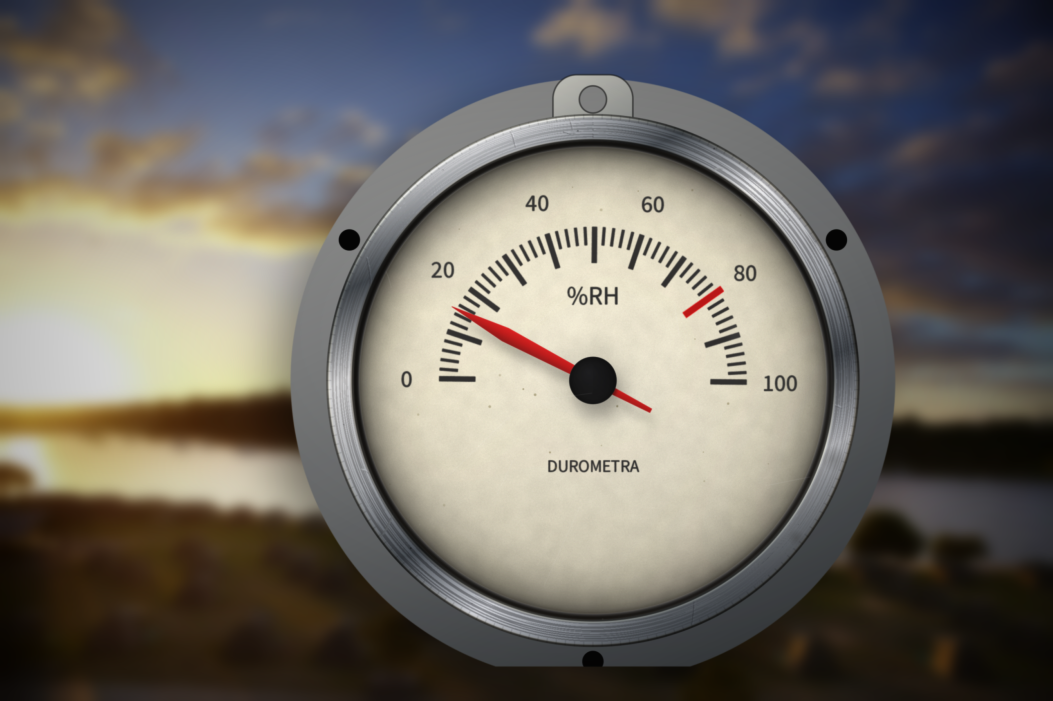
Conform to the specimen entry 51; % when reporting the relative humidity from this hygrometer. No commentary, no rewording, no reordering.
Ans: 15; %
